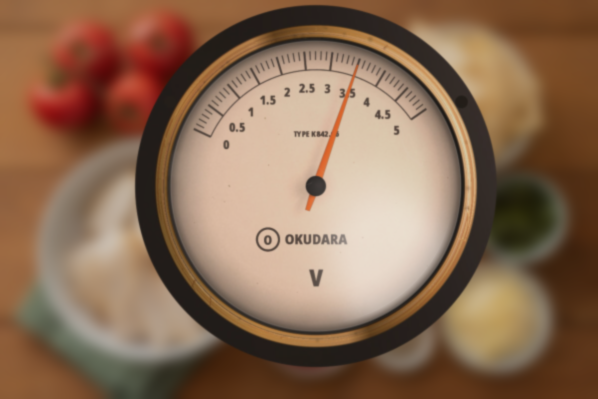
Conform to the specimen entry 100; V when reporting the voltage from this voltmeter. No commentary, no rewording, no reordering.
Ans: 3.5; V
